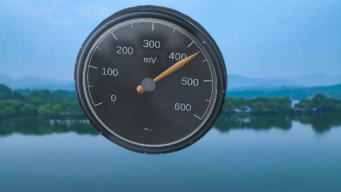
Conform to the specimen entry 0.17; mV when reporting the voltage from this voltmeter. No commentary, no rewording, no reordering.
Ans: 425; mV
